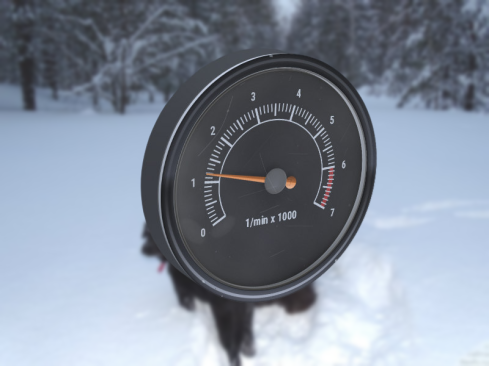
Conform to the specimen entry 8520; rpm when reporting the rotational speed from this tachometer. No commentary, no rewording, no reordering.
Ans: 1200; rpm
